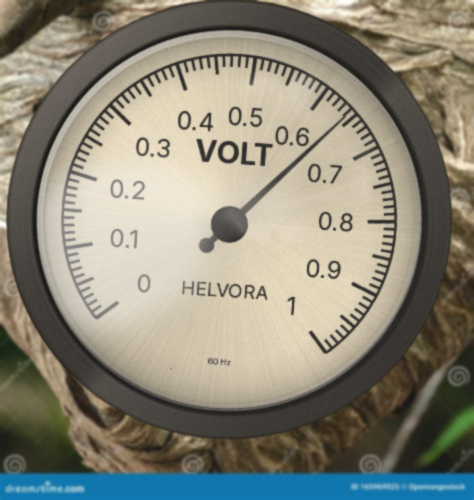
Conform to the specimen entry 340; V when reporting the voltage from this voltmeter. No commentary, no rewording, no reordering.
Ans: 0.64; V
